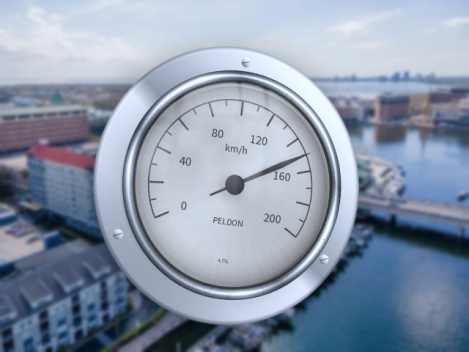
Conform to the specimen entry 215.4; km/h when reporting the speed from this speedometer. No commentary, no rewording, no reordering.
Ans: 150; km/h
